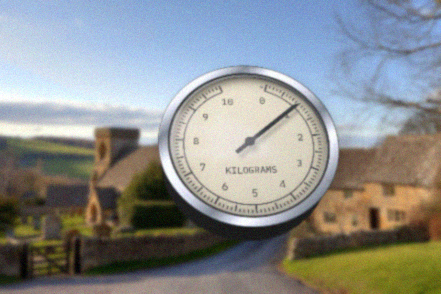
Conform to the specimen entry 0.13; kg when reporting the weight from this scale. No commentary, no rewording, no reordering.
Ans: 1; kg
